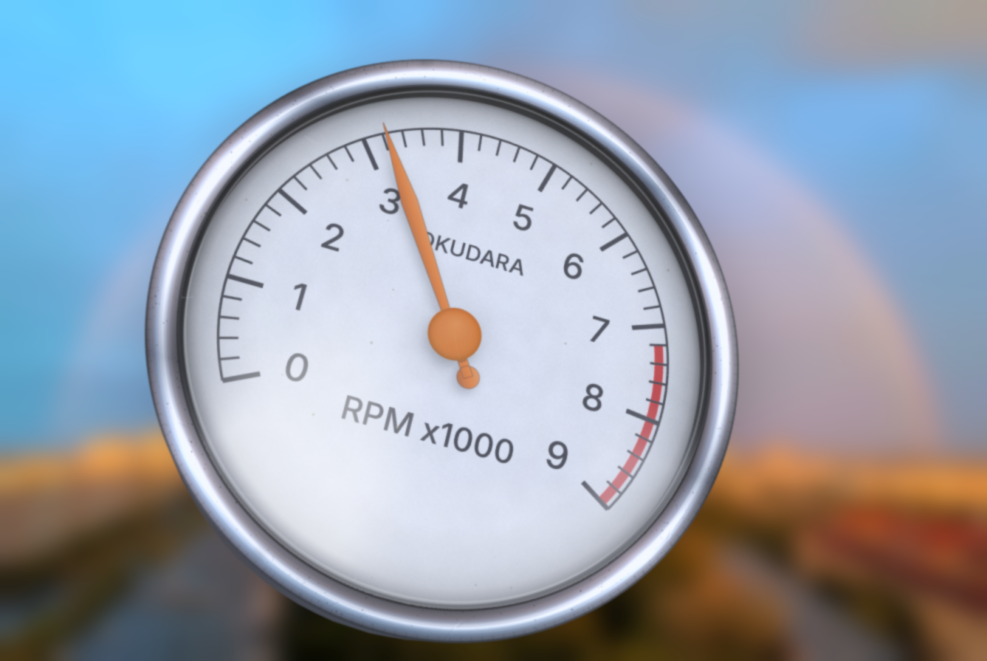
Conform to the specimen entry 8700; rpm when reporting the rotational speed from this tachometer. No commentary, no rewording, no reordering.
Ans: 3200; rpm
